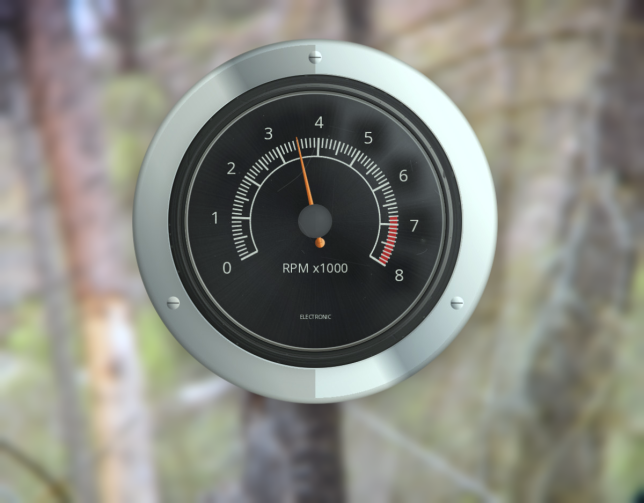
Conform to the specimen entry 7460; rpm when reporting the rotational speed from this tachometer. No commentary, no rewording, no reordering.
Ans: 3500; rpm
